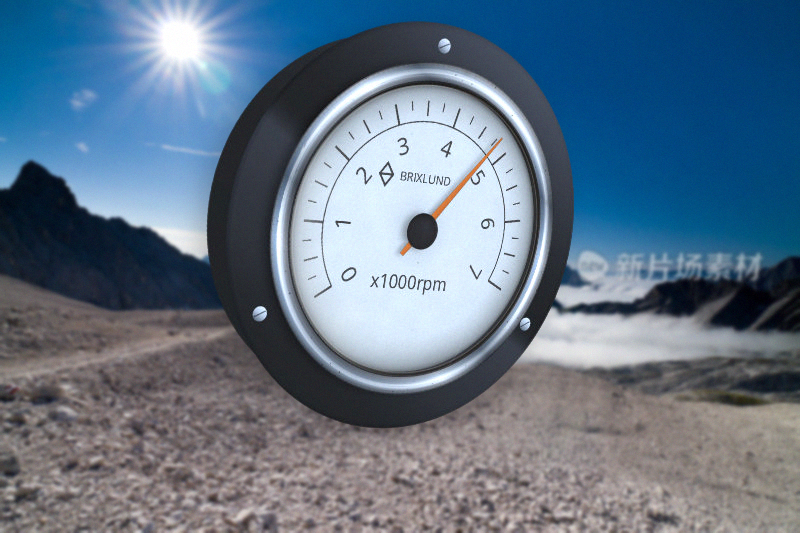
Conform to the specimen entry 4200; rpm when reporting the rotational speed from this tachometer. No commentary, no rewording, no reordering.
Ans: 4750; rpm
